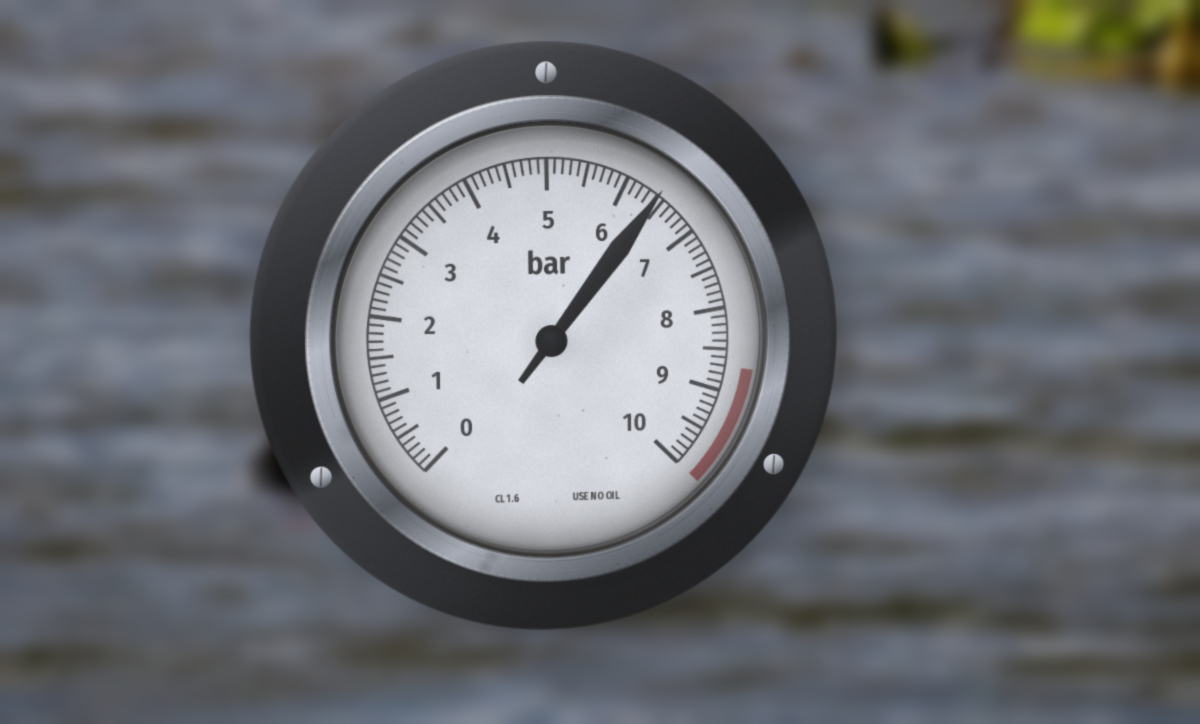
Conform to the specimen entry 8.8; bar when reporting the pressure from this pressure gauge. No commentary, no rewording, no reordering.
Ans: 6.4; bar
